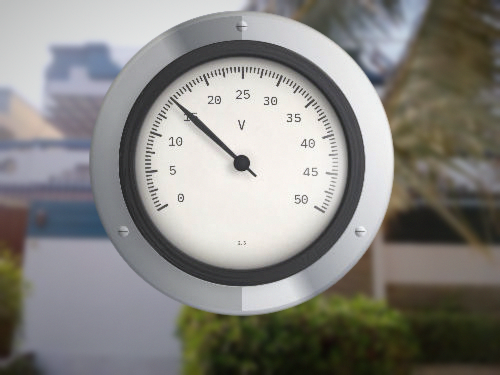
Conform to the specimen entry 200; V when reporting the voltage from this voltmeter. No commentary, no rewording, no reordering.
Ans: 15; V
